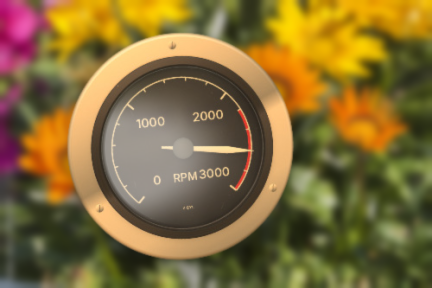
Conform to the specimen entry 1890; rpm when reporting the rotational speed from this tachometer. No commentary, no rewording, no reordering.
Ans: 2600; rpm
